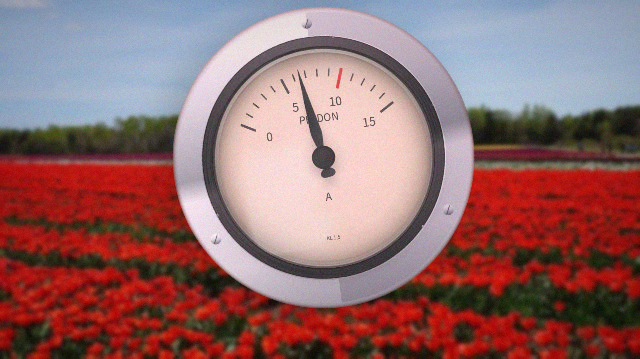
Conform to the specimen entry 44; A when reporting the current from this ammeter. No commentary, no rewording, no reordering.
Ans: 6.5; A
